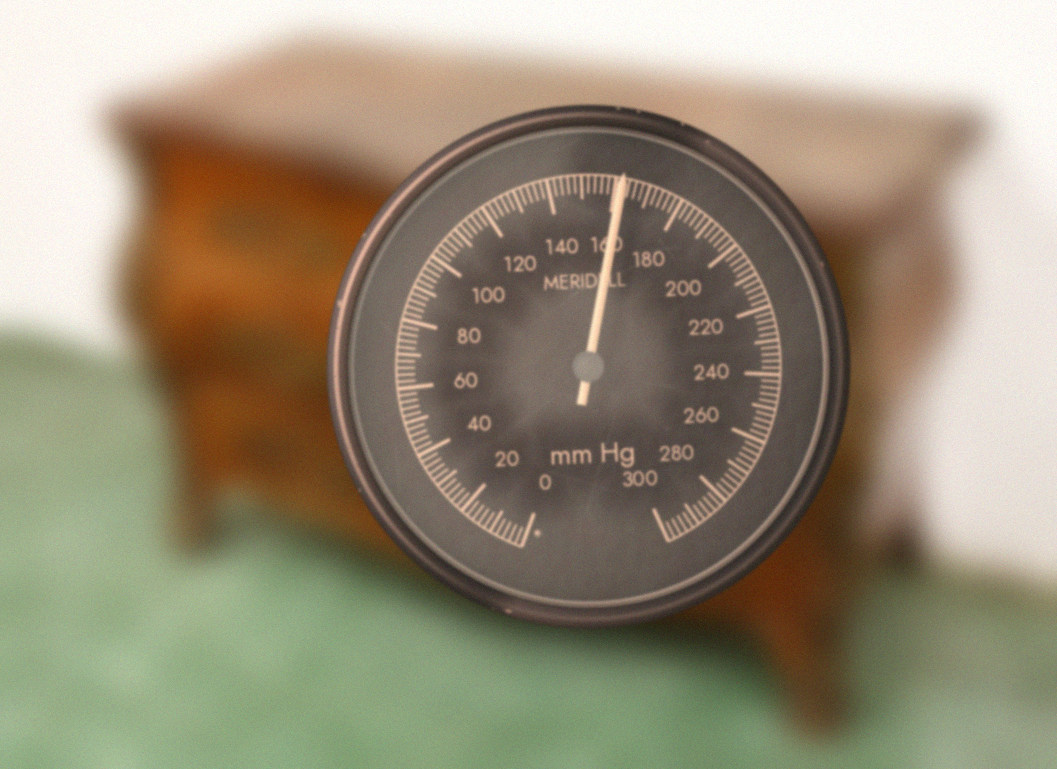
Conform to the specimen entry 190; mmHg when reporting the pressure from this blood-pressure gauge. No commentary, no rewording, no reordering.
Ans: 162; mmHg
